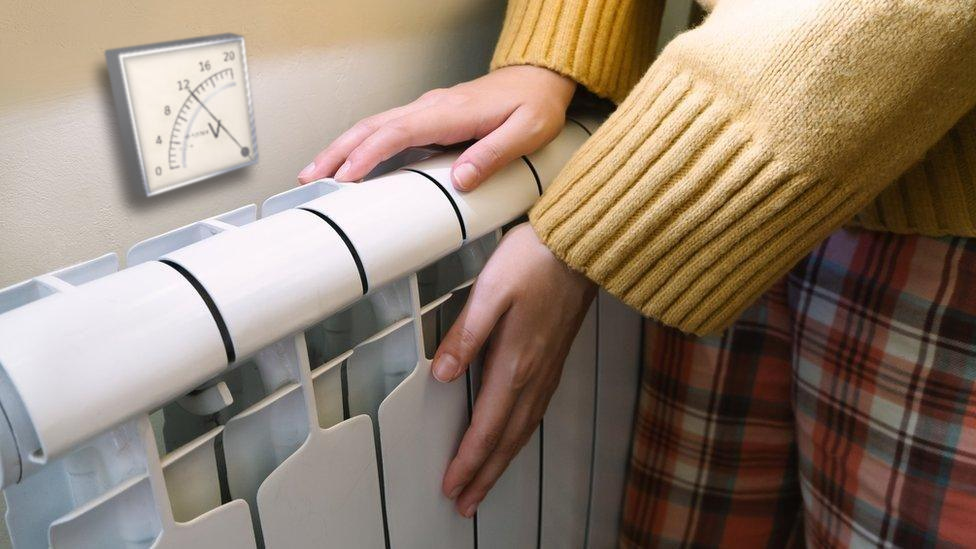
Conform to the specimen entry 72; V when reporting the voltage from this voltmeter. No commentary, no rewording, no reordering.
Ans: 12; V
